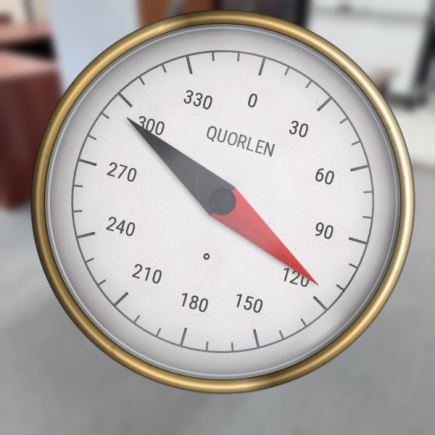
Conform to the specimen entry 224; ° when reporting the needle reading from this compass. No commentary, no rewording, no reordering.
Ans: 115; °
